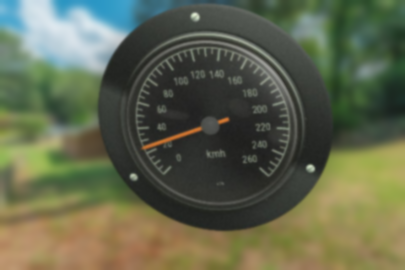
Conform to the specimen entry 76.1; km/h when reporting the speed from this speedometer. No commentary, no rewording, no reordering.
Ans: 25; km/h
